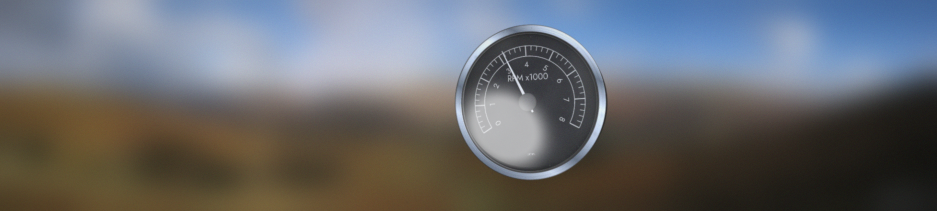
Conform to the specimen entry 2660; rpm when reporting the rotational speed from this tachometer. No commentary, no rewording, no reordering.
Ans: 3200; rpm
